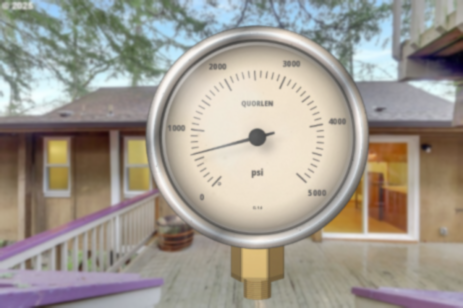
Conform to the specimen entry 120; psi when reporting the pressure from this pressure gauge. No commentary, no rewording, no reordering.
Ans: 600; psi
